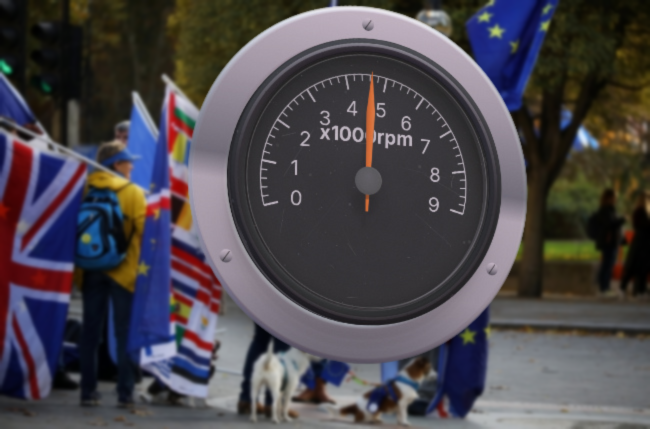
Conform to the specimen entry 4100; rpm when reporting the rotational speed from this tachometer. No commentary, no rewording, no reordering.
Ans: 4600; rpm
